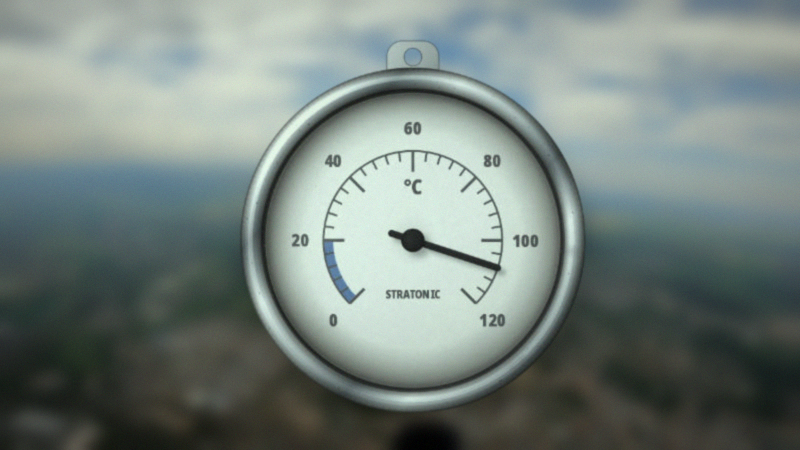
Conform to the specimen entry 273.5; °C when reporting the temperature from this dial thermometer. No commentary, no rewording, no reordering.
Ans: 108; °C
